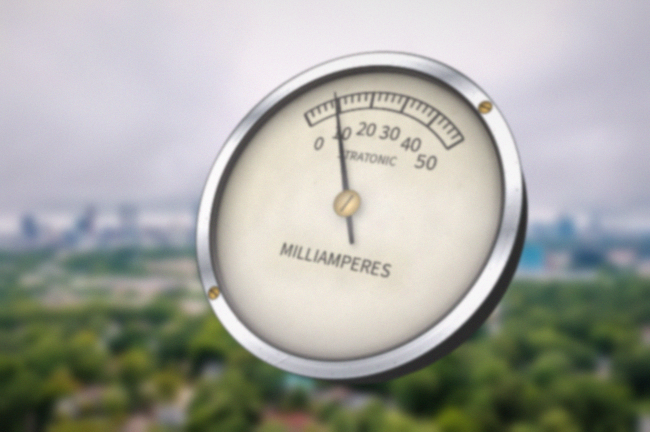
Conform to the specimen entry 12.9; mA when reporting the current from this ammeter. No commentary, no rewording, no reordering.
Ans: 10; mA
